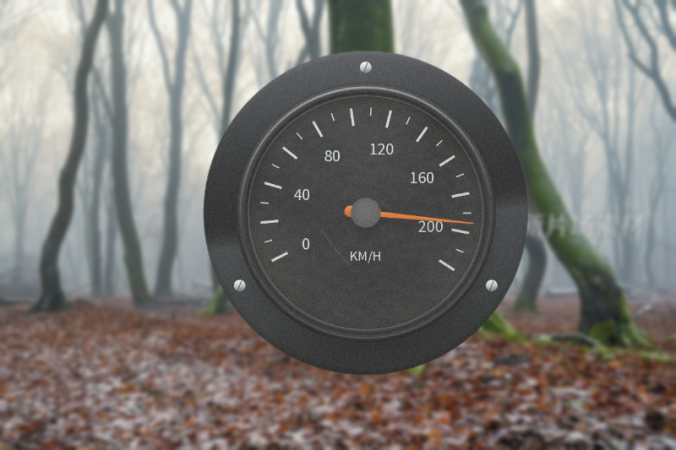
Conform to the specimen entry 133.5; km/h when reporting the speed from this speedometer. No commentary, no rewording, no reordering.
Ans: 195; km/h
